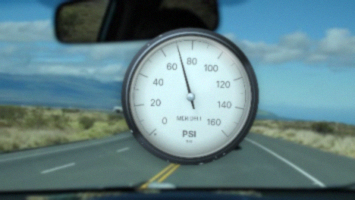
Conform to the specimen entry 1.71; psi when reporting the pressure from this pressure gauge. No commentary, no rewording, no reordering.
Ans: 70; psi
